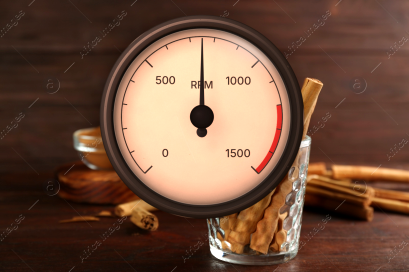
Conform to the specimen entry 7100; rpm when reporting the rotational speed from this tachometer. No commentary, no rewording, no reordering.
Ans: 750; rpm
